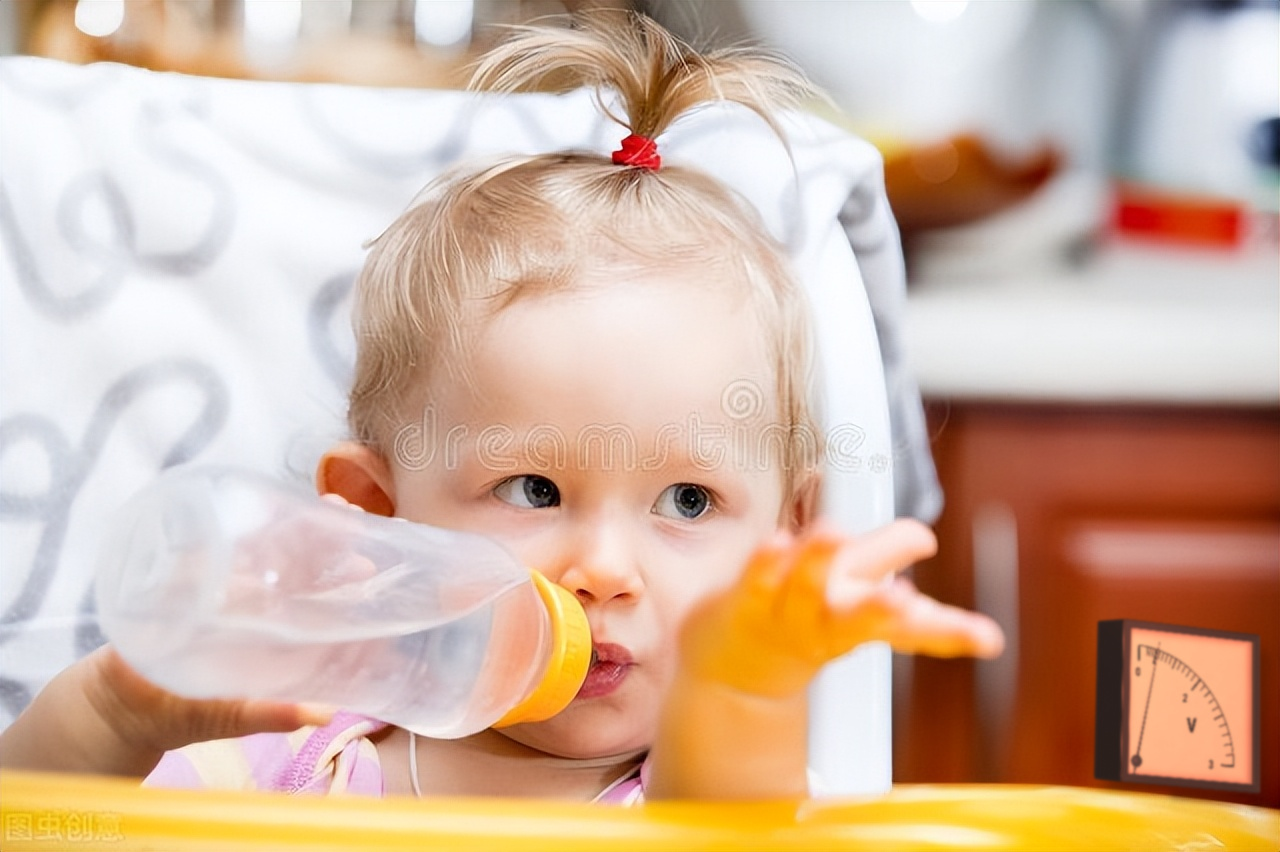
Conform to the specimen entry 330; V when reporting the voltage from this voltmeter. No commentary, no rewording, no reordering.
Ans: 1; V
